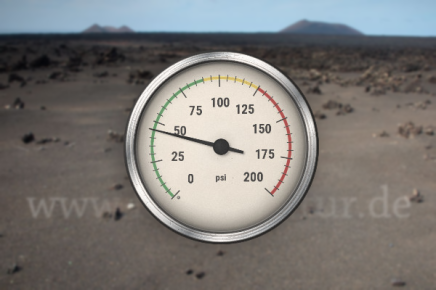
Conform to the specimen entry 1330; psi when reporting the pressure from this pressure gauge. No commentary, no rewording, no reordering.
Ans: 45; psi
